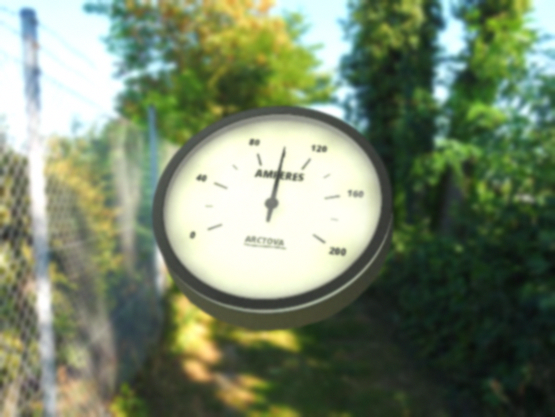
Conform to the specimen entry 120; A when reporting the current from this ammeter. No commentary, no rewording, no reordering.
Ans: 100; A
